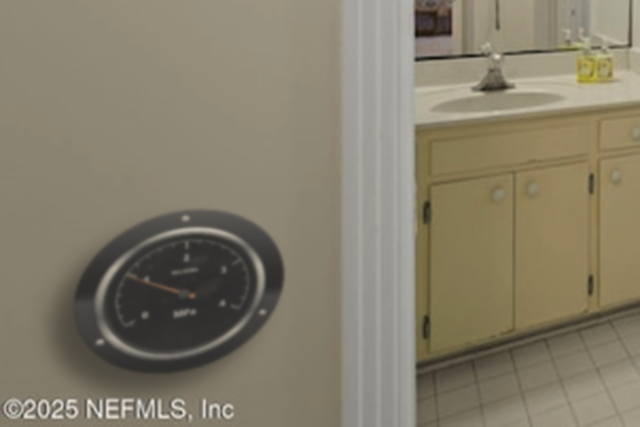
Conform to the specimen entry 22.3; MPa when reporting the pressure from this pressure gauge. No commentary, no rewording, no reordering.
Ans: 1; MPa
